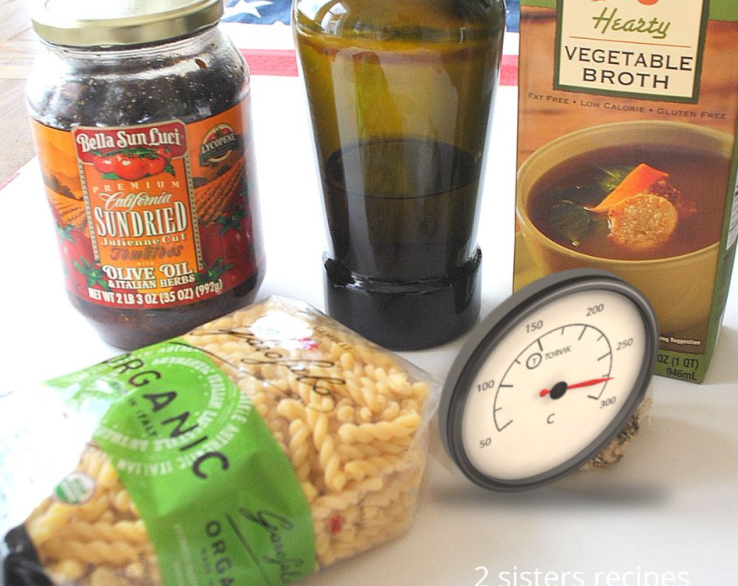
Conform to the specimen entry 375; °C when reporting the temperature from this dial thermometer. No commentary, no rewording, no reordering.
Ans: 275; °C
